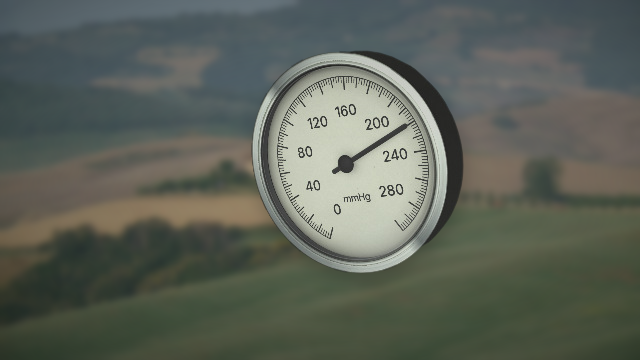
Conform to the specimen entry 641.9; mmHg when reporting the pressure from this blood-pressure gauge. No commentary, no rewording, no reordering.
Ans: 220; mmHg
